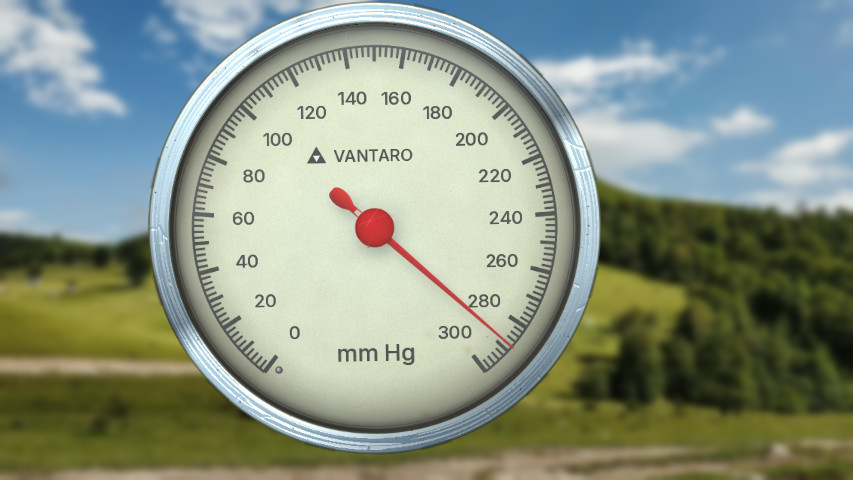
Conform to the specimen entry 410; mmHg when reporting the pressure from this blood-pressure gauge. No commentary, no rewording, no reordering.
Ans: 288; mmHg
